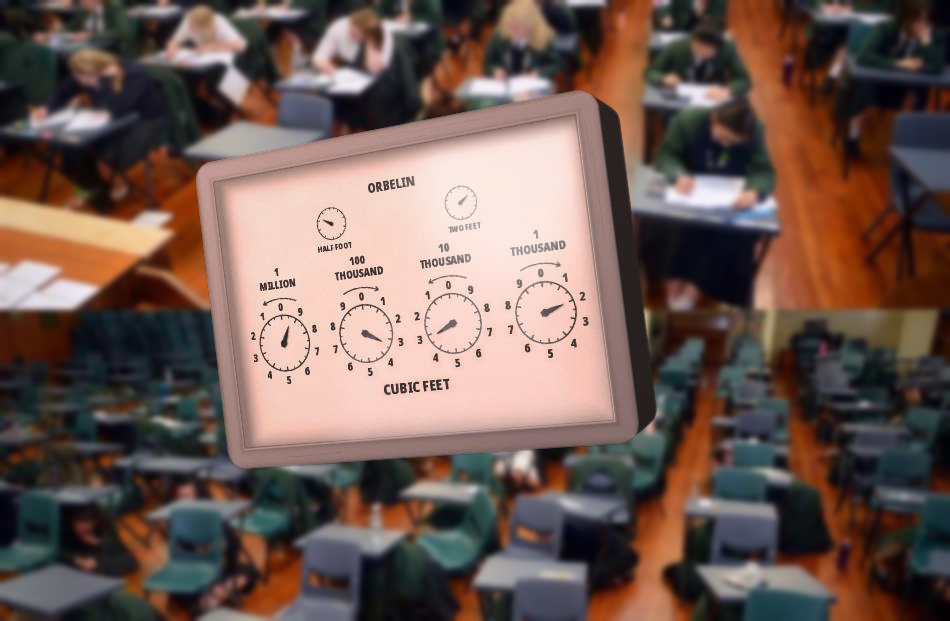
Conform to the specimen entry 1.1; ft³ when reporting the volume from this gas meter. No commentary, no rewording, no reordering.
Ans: 933200; ft³
